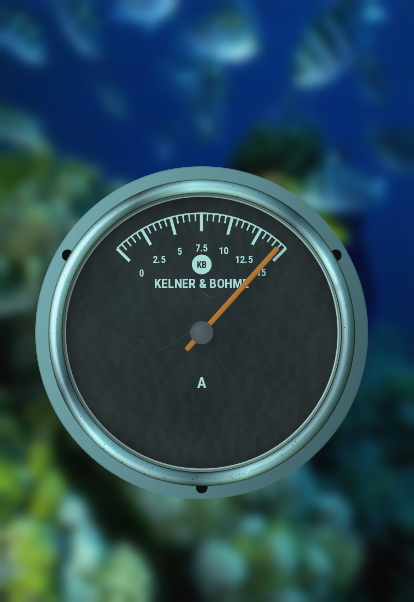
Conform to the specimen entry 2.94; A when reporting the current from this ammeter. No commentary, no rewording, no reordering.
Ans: 14.5; A
